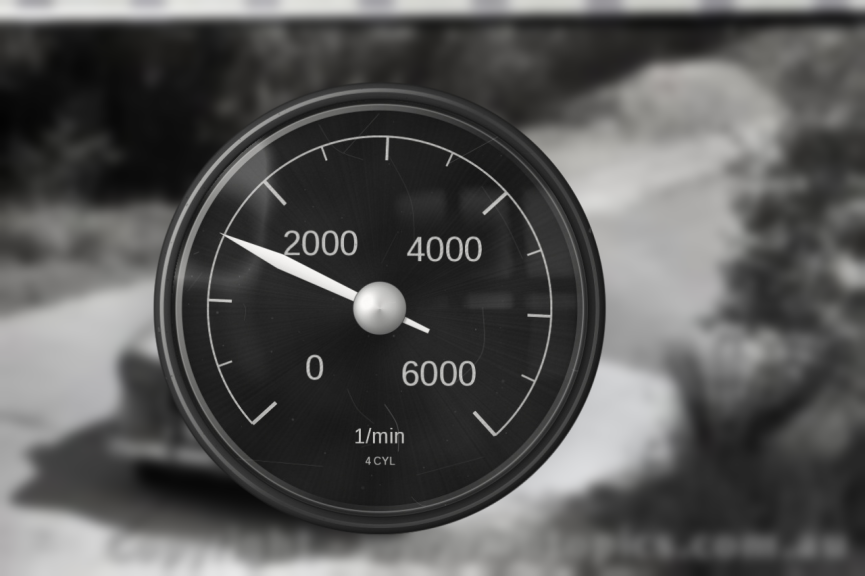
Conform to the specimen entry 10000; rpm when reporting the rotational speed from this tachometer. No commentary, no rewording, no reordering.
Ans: 1500; rpm
